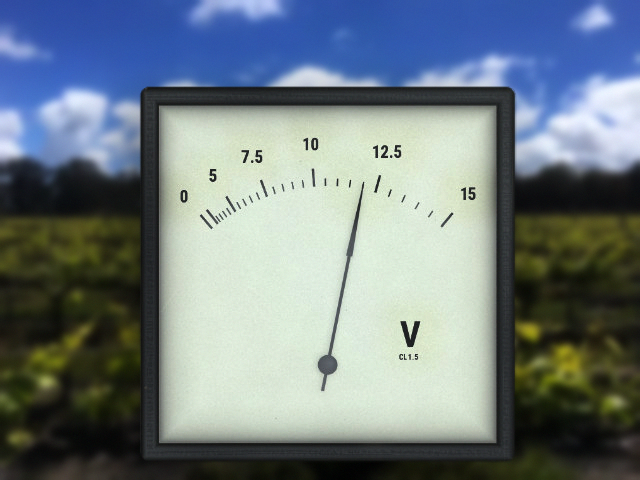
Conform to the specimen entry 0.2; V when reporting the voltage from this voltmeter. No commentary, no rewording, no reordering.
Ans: 12; V
